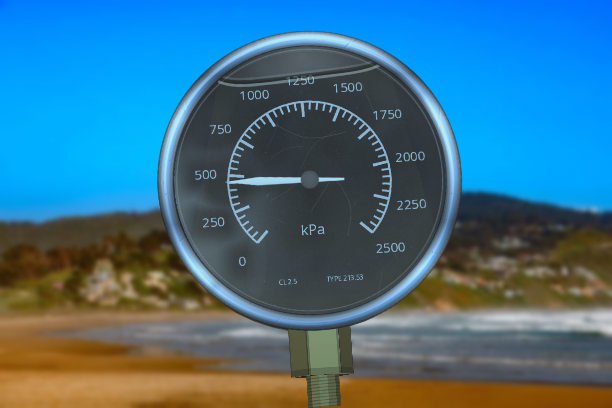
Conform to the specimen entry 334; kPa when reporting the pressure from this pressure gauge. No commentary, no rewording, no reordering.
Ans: 450; kPa
